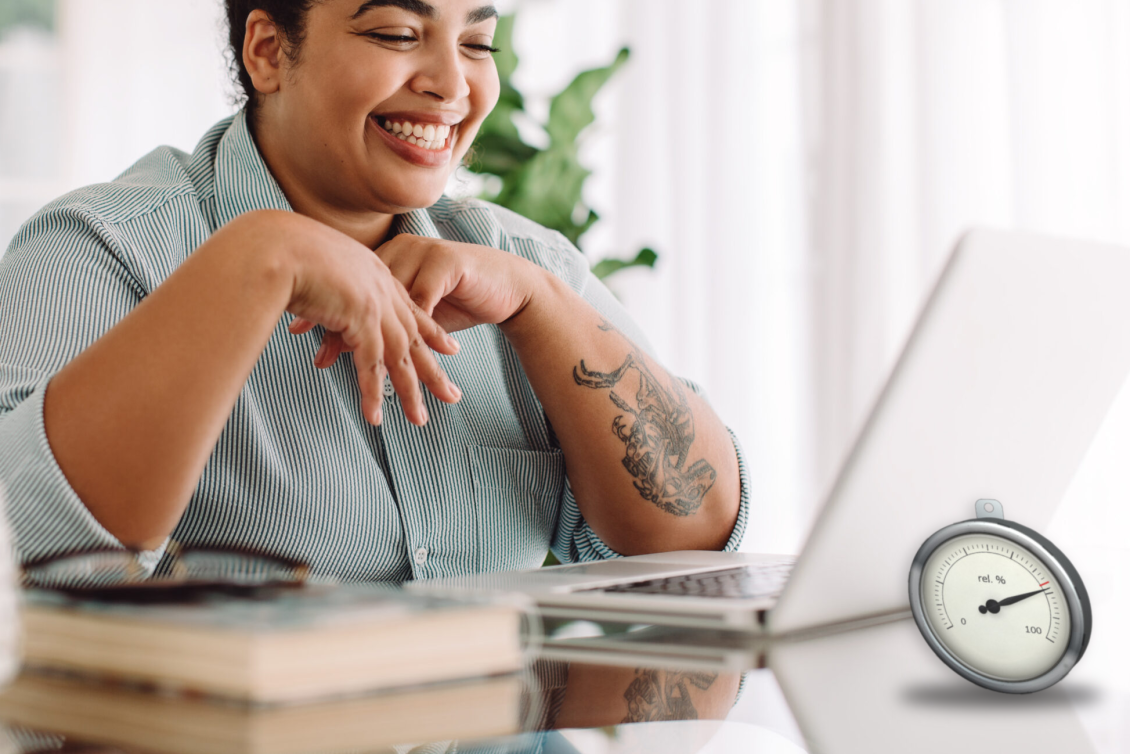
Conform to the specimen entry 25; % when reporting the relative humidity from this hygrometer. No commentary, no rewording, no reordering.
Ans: 78; %
